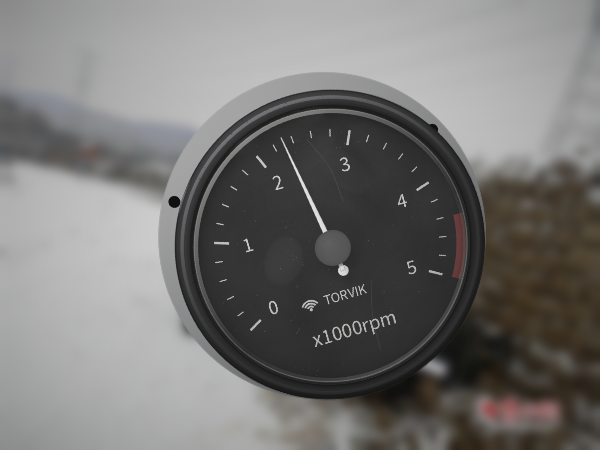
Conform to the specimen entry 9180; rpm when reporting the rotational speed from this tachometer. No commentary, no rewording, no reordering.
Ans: 2300; rpm
